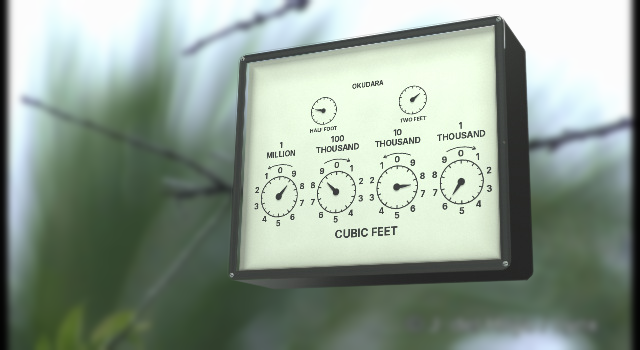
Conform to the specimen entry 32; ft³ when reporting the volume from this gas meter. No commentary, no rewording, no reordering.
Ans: 887600; ft³
